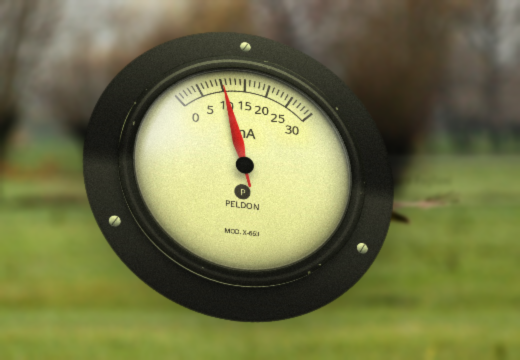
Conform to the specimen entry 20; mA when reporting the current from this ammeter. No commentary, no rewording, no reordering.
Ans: 10; mA
